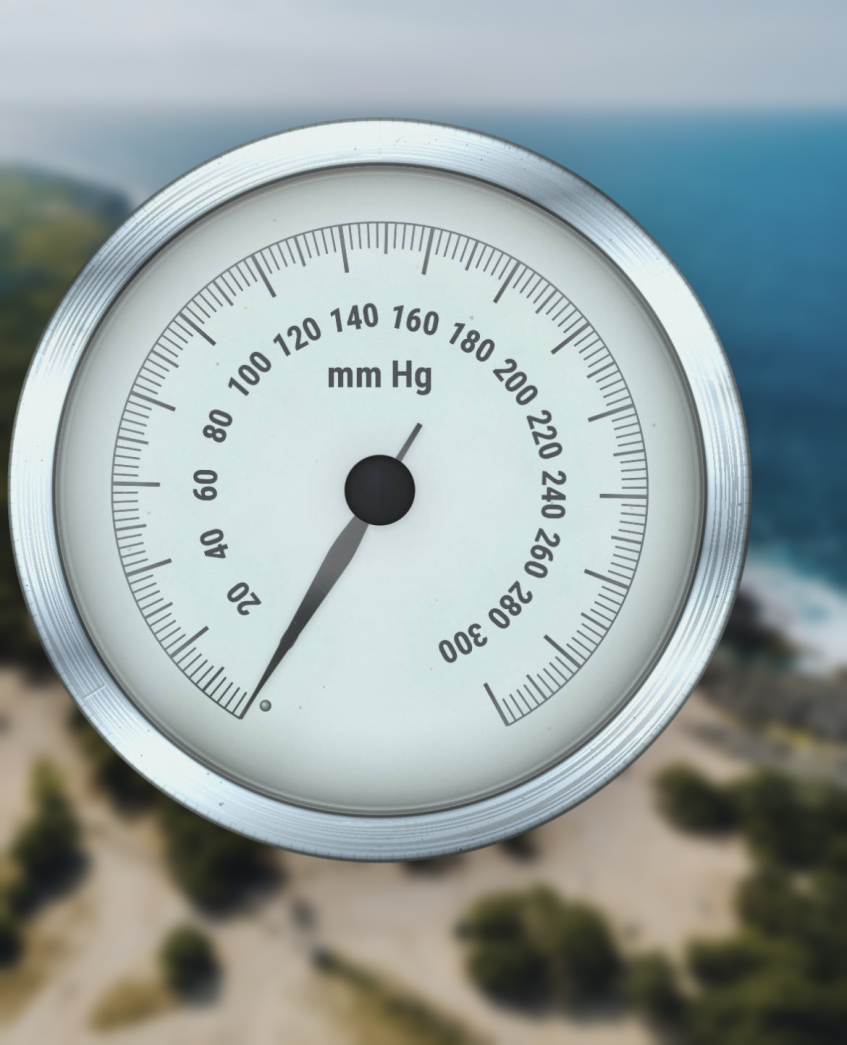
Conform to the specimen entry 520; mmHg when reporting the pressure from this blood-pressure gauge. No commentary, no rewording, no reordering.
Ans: 0; mmHg
